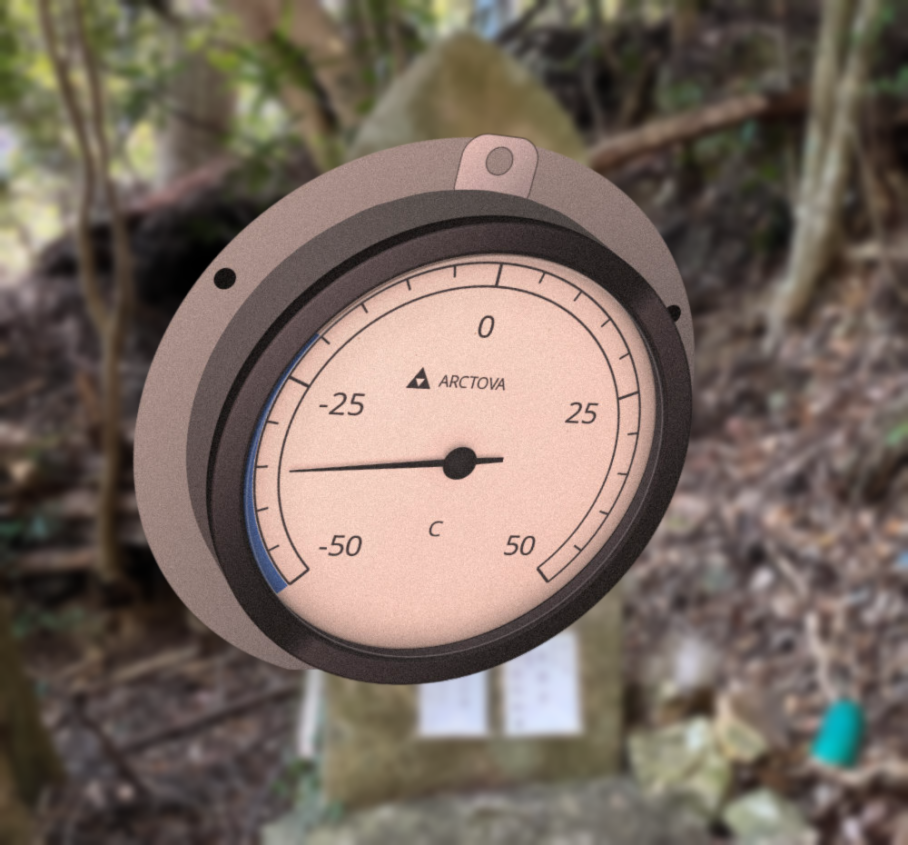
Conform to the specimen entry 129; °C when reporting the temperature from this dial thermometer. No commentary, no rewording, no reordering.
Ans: -35; °C
